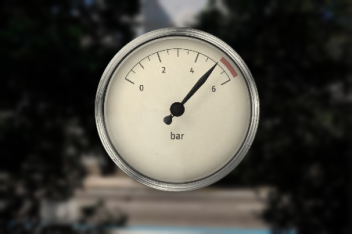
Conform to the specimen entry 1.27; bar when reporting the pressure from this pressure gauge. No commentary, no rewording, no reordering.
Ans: 5; bar
